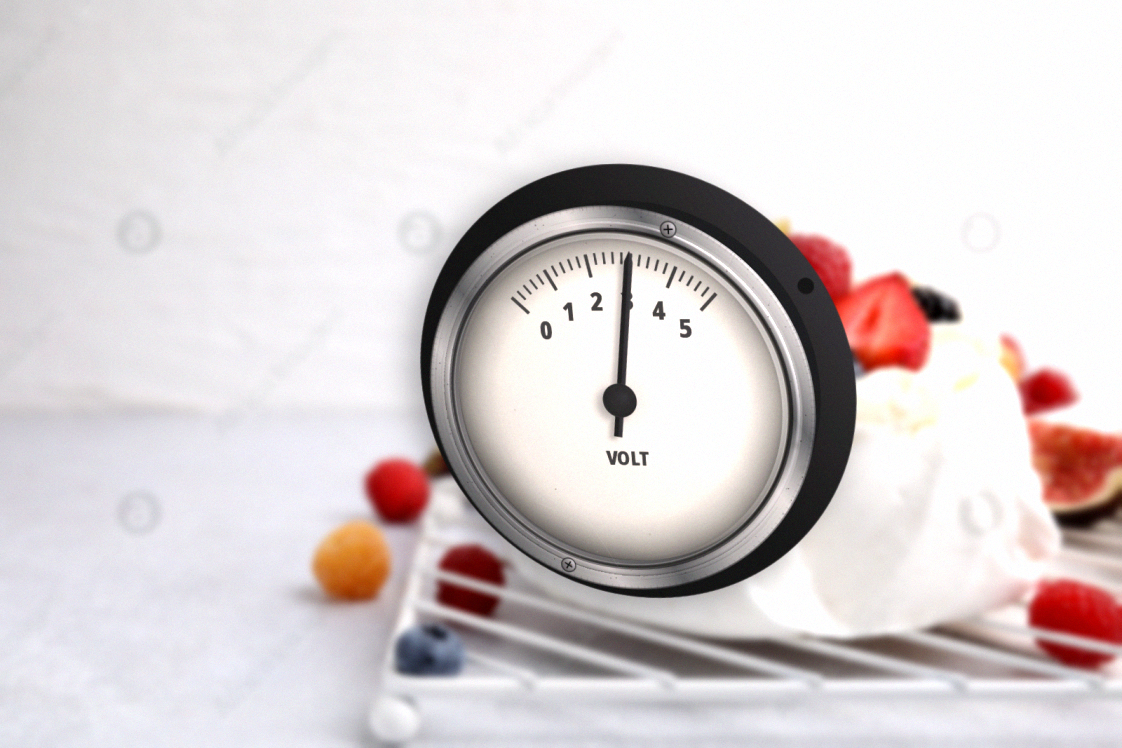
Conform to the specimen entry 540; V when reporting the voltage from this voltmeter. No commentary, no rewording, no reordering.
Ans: 3; V
